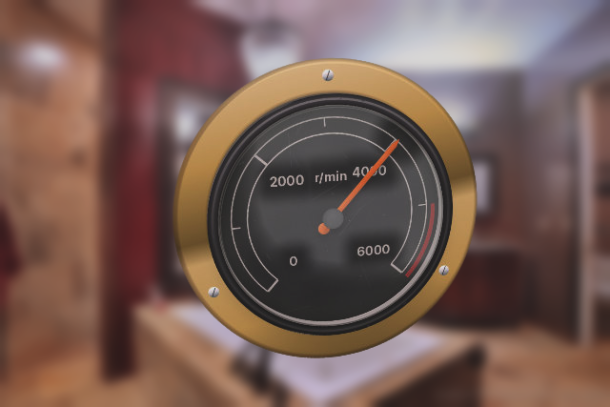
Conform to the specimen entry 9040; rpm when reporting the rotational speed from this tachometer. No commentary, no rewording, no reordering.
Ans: 4000; rpm
